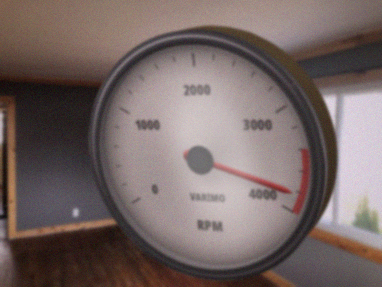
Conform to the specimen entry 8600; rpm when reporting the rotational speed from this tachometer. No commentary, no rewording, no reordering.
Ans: 3800; rpm
